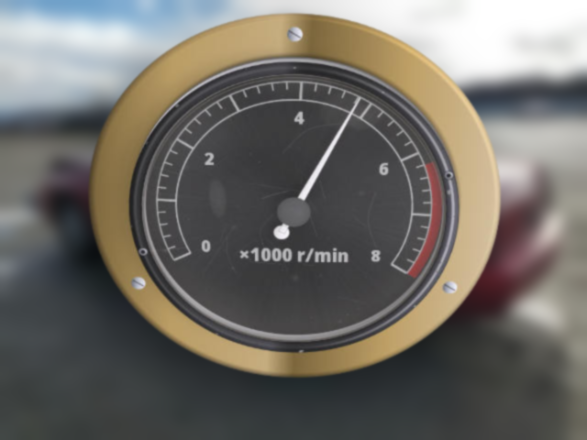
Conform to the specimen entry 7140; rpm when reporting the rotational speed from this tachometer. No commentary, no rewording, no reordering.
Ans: 4800; rpm
